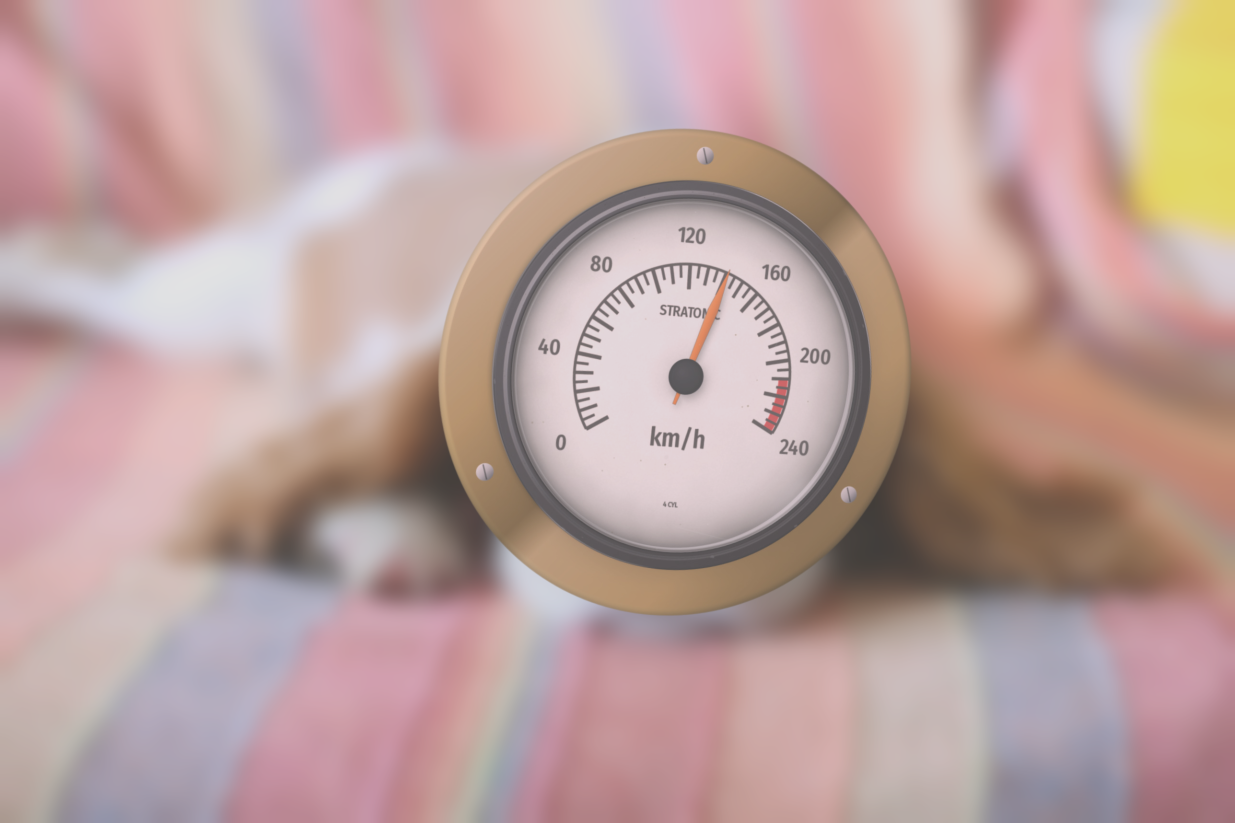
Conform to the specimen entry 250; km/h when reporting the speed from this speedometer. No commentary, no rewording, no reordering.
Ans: 140; km/h
